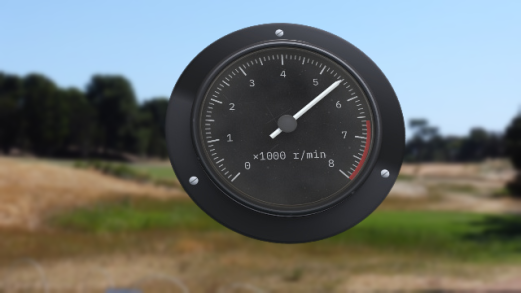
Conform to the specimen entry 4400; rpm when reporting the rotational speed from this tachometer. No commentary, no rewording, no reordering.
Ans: 5500; rpm
